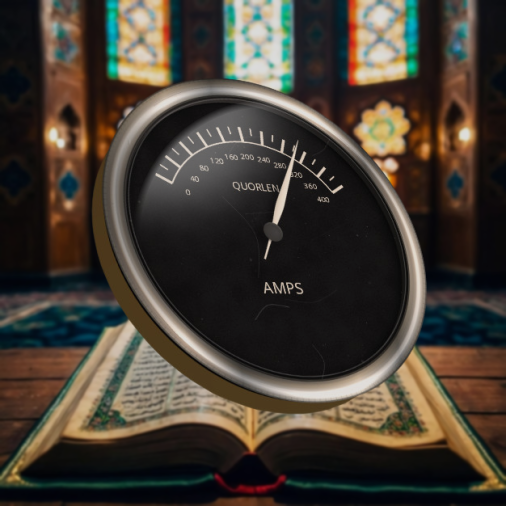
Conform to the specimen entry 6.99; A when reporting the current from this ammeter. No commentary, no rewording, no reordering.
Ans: 300; A
